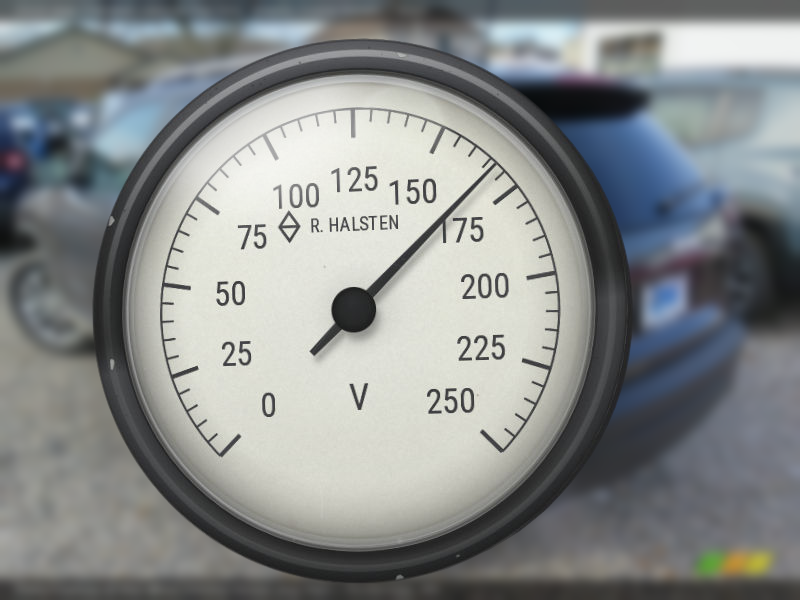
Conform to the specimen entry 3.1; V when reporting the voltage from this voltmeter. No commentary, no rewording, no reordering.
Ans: 167.5; V
